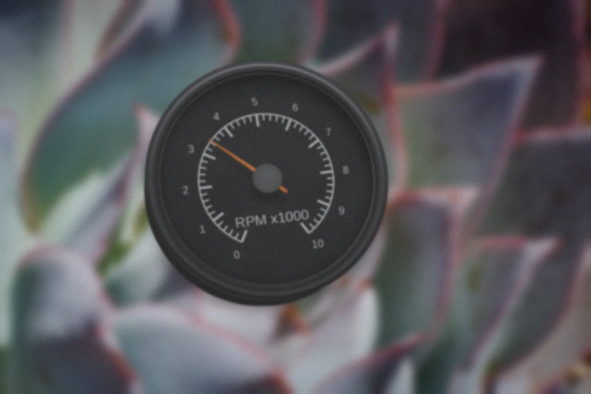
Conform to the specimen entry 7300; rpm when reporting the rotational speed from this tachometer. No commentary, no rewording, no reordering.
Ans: 3400; rpm
